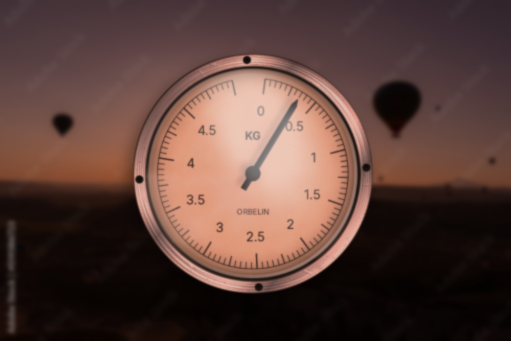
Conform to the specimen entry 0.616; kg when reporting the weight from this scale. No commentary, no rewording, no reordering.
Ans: 0.35; kg
